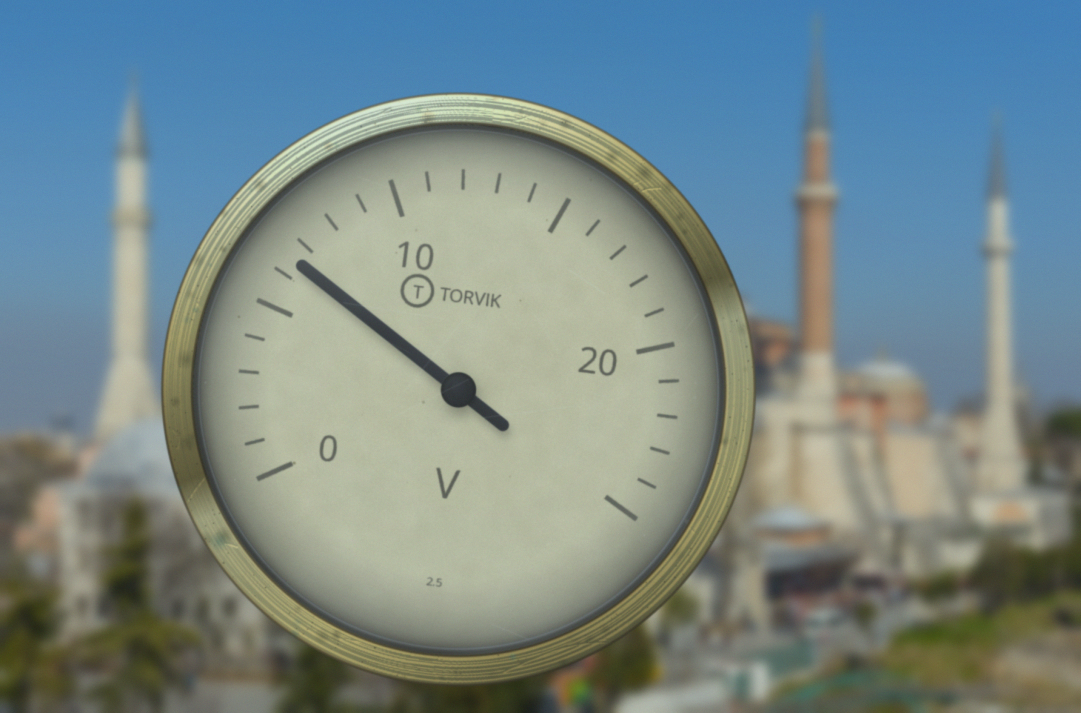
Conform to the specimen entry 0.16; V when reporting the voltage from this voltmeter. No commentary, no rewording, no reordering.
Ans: 6.5; V
